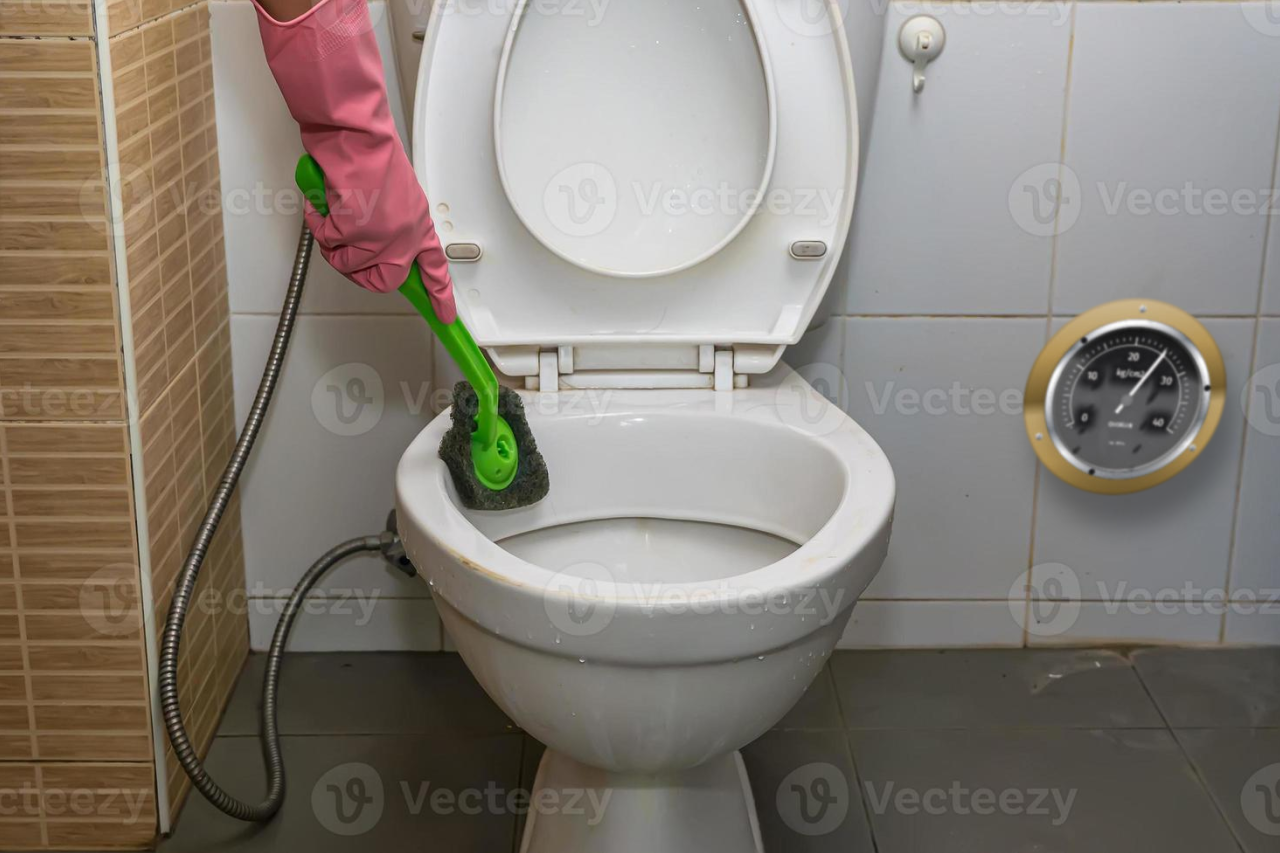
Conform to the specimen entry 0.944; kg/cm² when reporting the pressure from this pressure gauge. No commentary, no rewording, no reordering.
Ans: 25; kg/cm²
